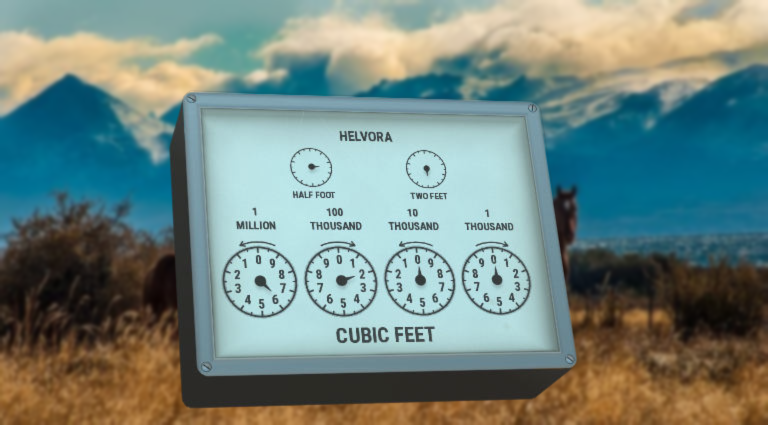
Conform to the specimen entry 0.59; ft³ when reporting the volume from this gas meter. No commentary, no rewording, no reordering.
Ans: 620000; ft³
